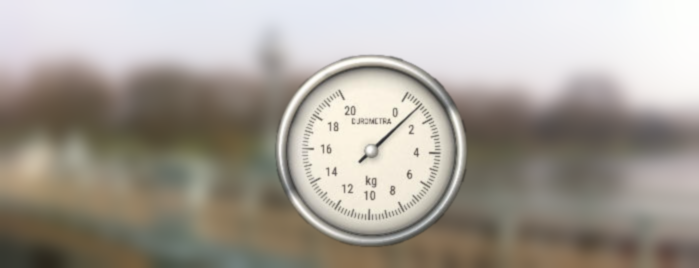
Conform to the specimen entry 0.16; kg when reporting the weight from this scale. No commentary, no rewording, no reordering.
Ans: 1; kg
